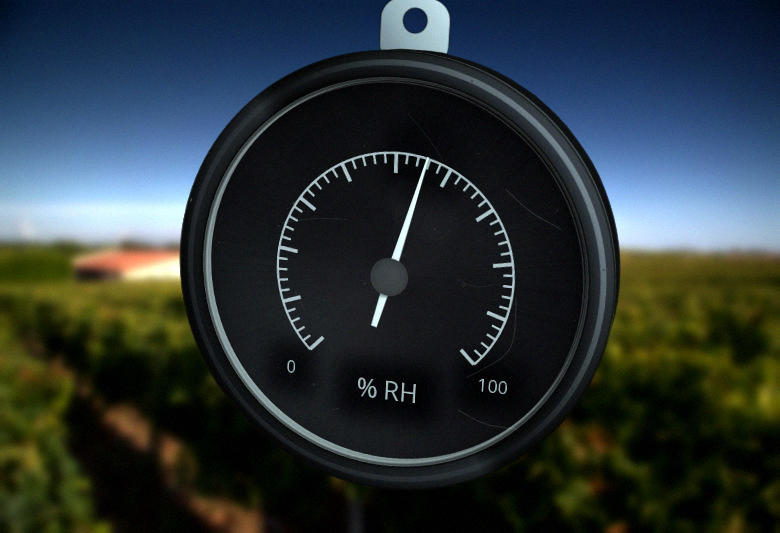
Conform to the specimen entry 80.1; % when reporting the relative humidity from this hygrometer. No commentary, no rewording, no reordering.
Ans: 56; %
